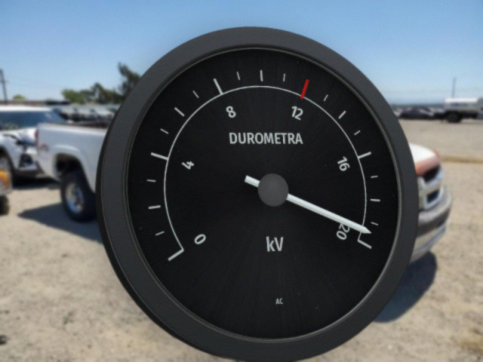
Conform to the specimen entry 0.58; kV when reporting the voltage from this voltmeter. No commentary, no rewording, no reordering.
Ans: 19.5; kV
